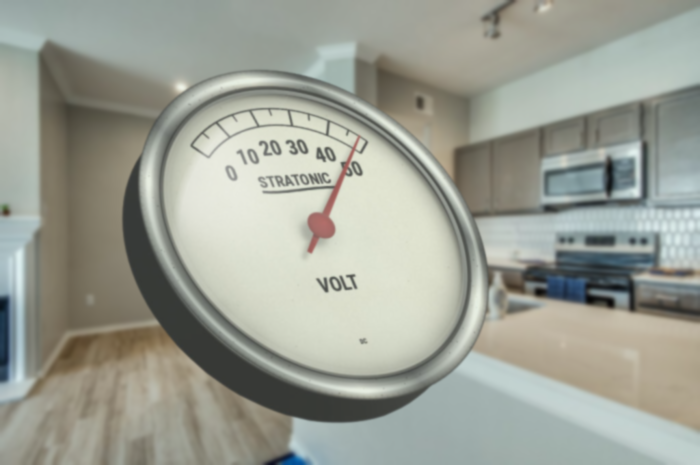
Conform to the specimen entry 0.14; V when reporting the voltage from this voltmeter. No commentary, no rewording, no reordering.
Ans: 47.5; V
